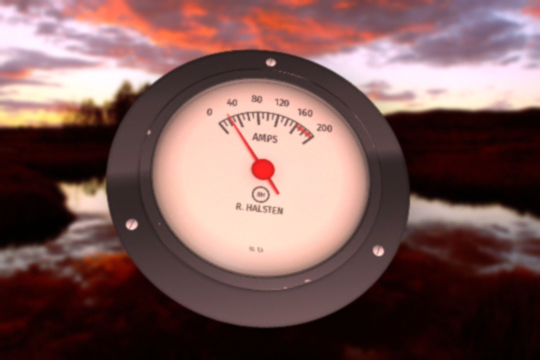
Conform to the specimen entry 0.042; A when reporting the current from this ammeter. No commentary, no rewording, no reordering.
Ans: 20; A
